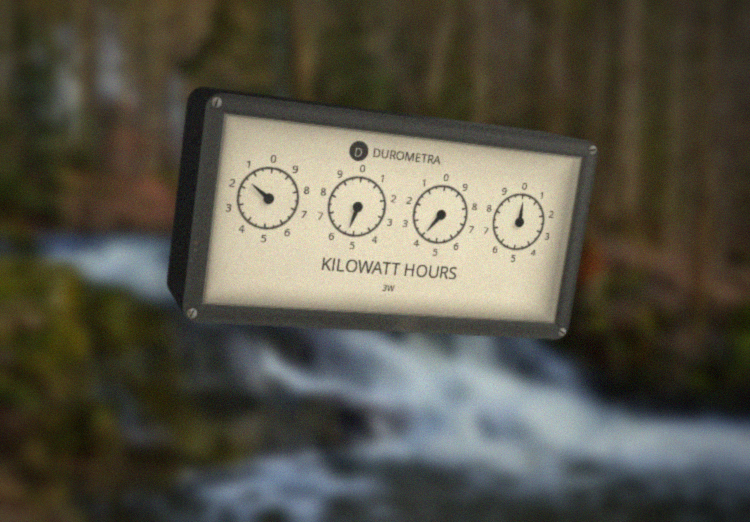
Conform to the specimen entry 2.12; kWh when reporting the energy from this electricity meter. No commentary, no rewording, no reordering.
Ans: 1540; kWh
